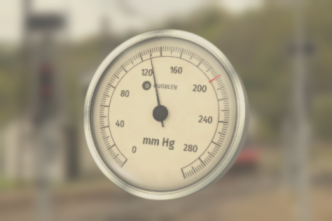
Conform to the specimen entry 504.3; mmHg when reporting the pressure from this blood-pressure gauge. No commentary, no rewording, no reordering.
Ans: 130; mmHg
